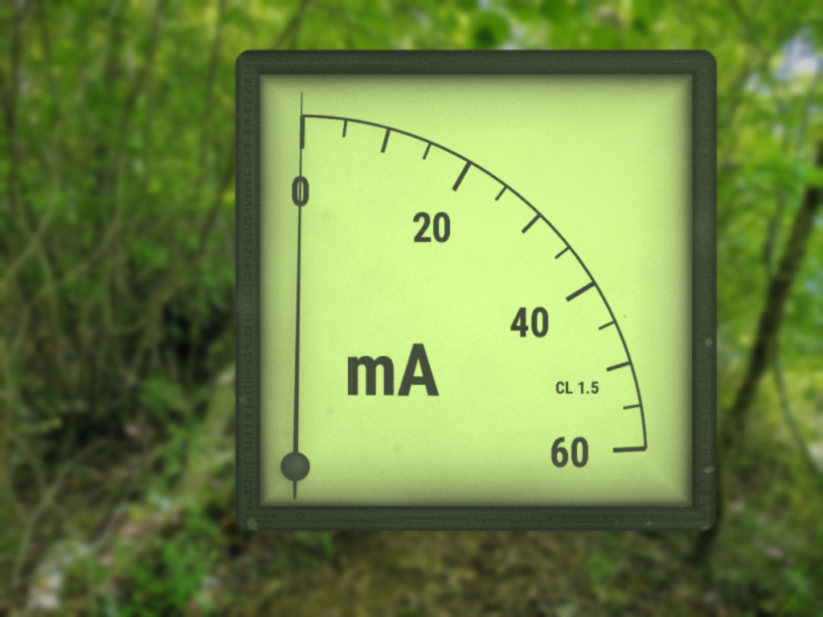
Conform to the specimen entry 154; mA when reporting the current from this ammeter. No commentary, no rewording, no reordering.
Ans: 0; mA
